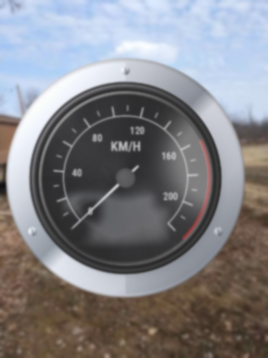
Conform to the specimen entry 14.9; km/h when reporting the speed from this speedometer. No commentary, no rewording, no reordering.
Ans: 0; km/h
